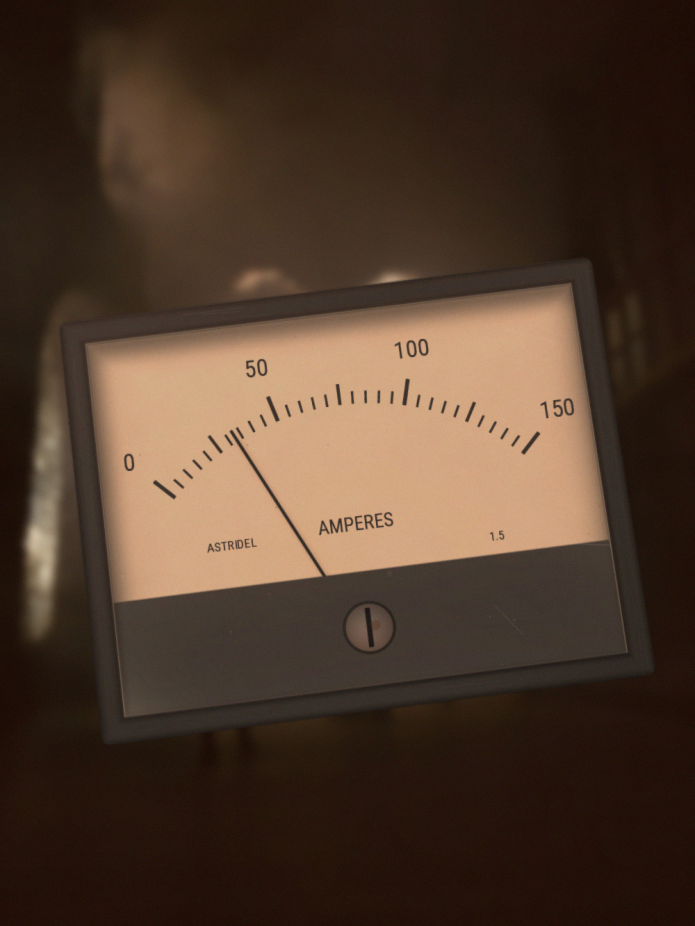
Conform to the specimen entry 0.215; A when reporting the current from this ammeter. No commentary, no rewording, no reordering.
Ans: 32.5; A
